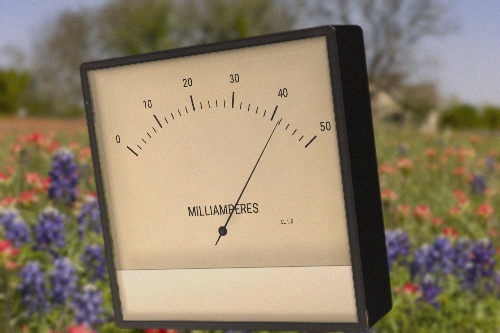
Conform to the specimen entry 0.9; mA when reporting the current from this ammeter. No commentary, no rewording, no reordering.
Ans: 42; mA
